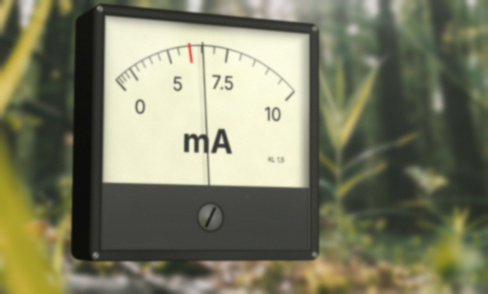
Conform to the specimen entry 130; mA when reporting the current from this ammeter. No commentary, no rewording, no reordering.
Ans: 6.5; mA
